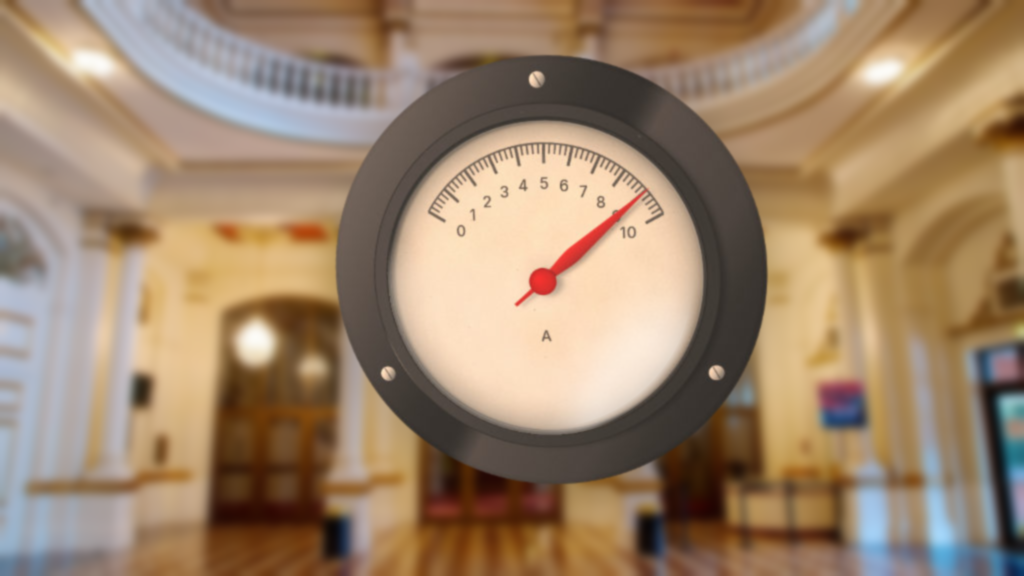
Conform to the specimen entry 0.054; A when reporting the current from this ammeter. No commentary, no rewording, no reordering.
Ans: 9; A
